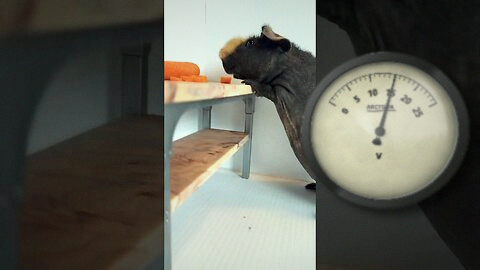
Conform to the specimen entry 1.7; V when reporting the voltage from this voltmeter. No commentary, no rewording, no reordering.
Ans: 15; V
